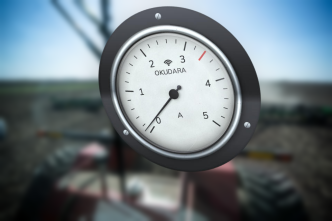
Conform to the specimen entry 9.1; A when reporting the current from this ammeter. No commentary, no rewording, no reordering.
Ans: 0.1; A
